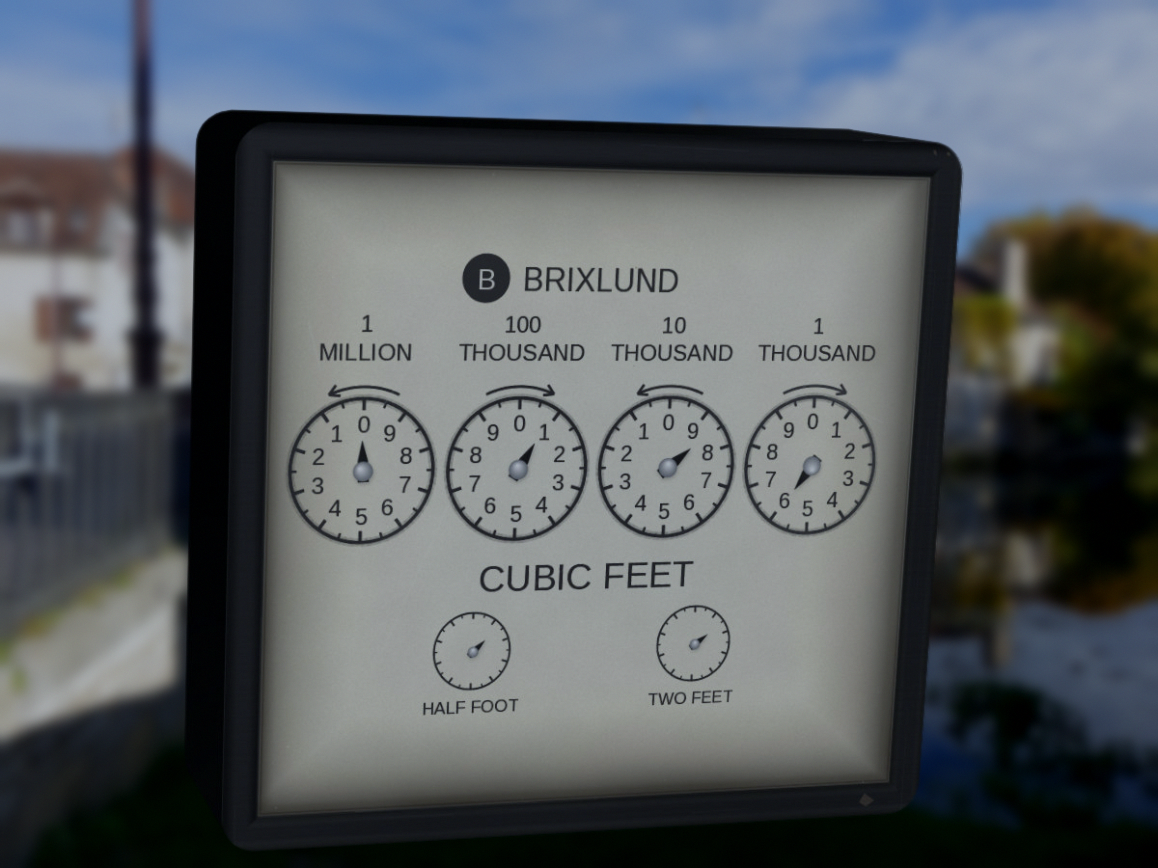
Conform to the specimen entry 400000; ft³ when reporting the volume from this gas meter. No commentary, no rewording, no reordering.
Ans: 8600; ft³
